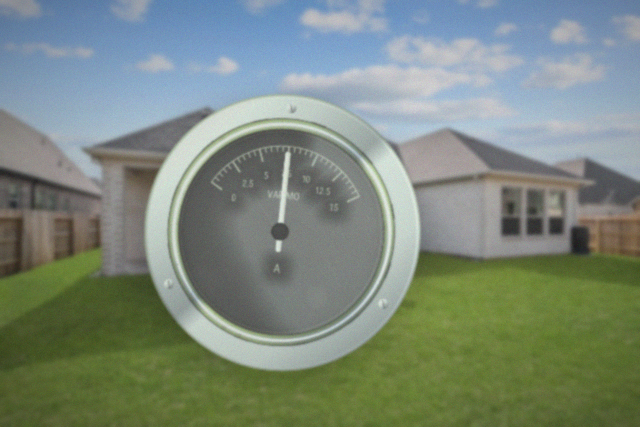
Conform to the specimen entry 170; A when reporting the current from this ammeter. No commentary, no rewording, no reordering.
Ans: 7.5; A
